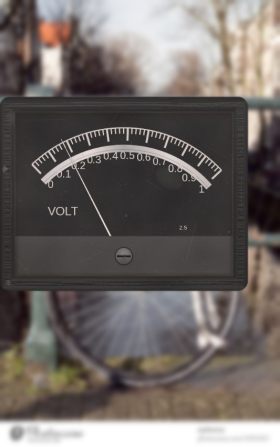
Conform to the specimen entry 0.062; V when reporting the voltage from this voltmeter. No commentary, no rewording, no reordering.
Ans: 0.18; V
